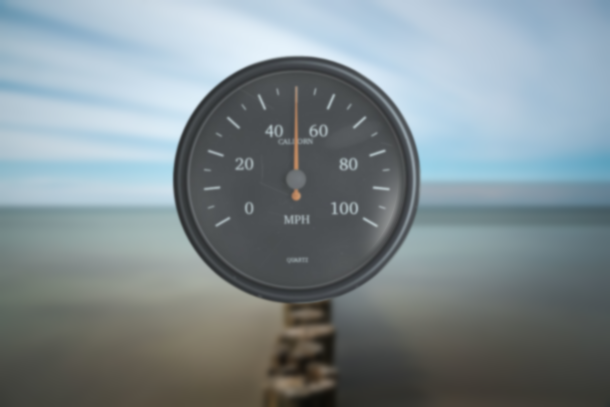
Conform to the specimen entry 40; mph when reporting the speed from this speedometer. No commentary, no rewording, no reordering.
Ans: 50; mph
